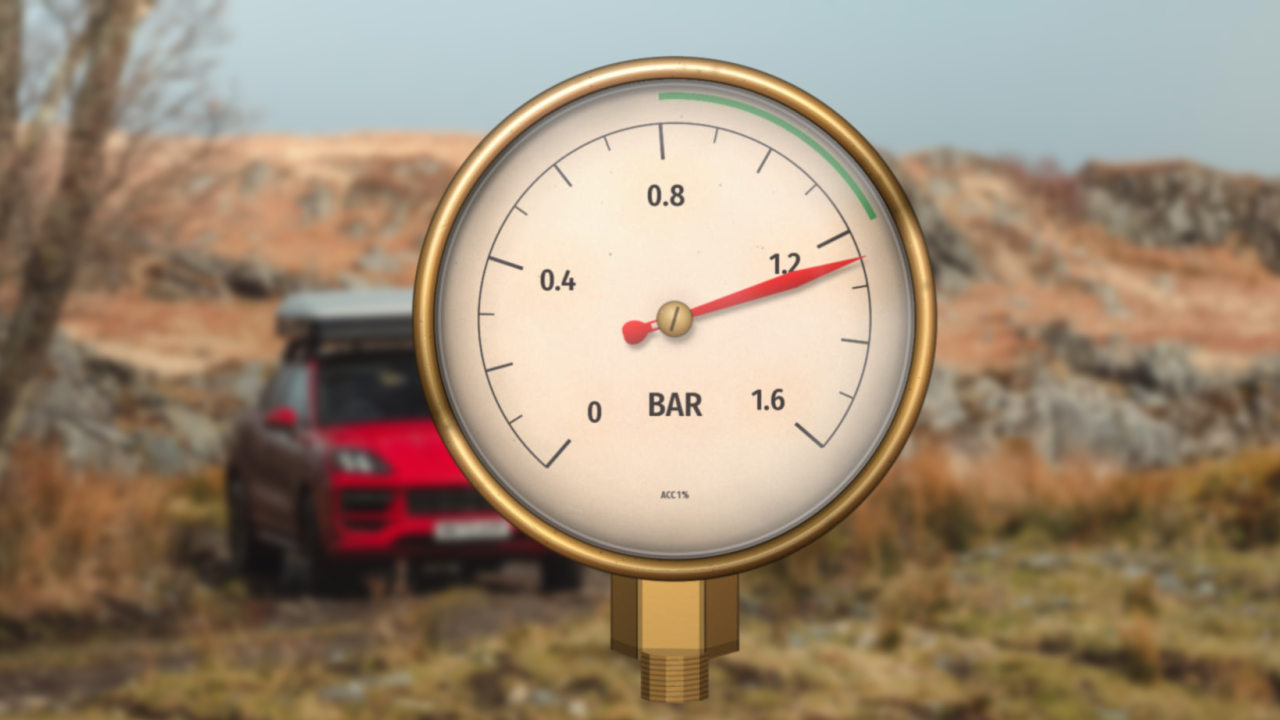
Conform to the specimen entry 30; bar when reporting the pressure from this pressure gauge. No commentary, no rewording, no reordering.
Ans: 1.25; bar
